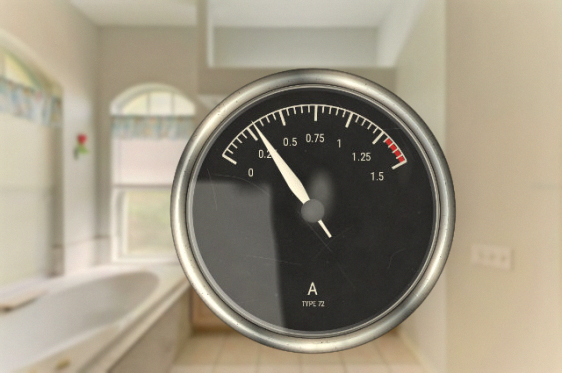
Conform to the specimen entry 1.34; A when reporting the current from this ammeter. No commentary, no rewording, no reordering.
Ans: 0.3; A
